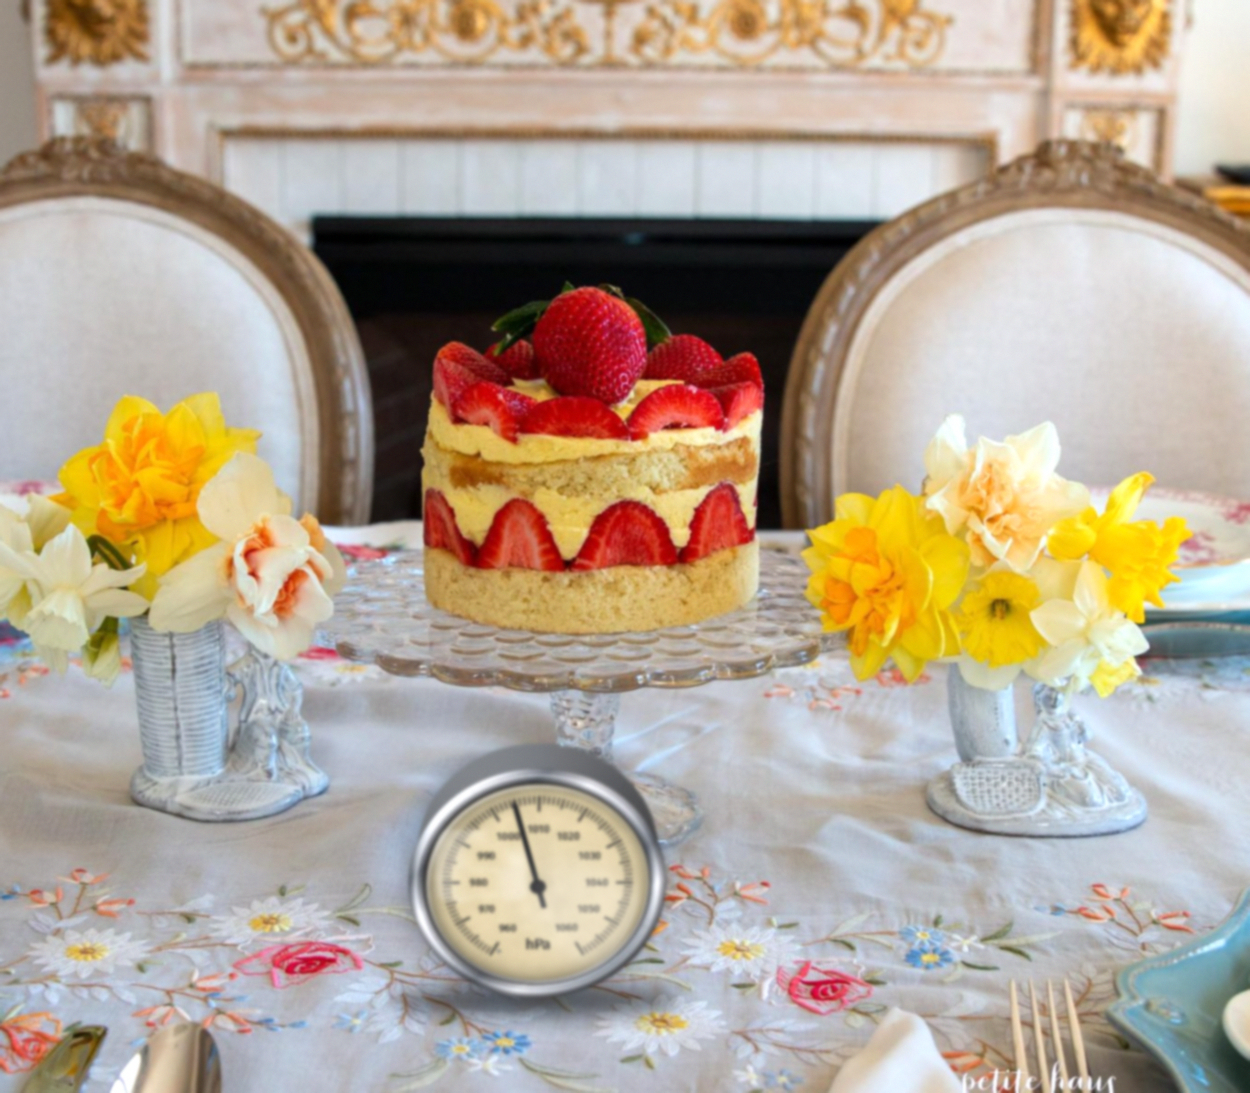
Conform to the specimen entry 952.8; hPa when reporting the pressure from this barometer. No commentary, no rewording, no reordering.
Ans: 1005; hPa
